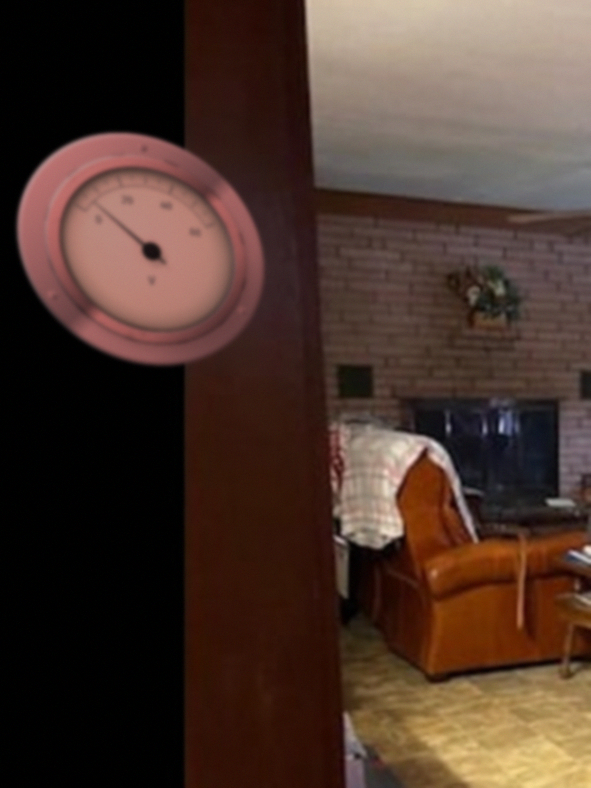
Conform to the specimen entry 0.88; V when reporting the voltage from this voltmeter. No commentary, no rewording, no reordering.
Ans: 5; V
